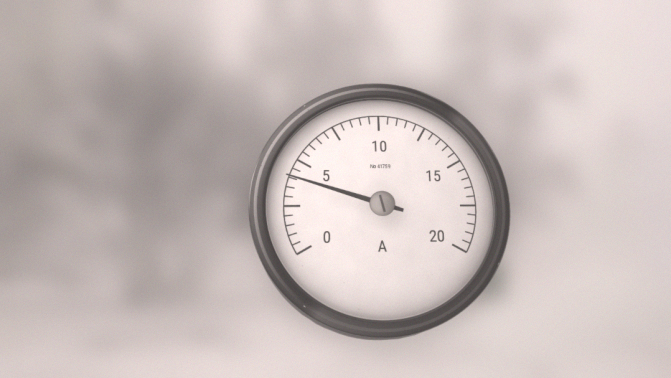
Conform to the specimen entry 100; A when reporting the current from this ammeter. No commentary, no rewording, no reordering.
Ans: 4; A
